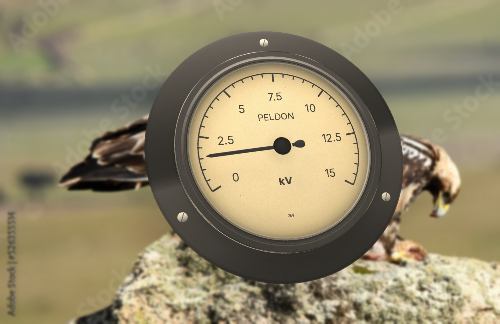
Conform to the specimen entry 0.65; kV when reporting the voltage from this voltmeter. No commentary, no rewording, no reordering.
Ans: 1.5; kV
